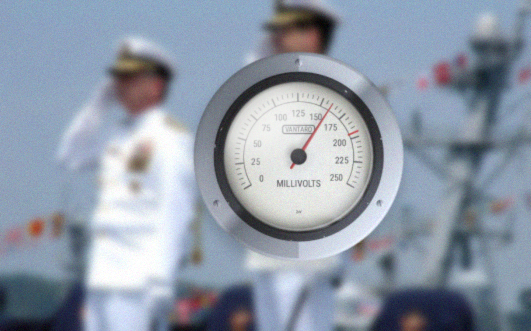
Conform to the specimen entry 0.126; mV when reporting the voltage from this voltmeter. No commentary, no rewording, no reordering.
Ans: 160; mV
